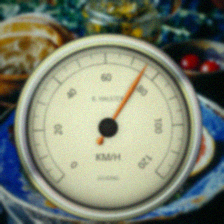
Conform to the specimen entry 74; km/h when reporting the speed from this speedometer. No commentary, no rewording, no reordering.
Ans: 75; km/h
